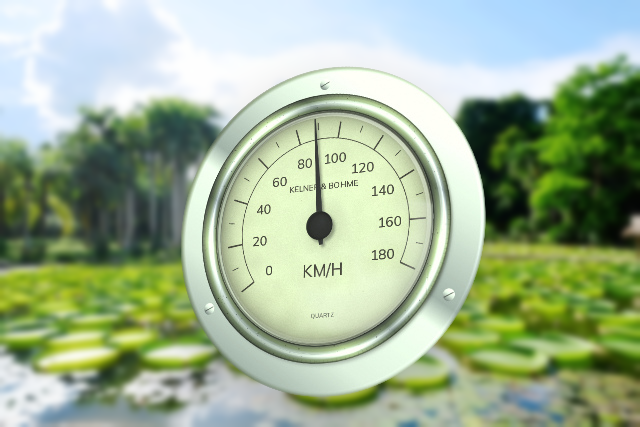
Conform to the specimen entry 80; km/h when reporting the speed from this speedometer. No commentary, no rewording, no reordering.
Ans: 90; km/h
